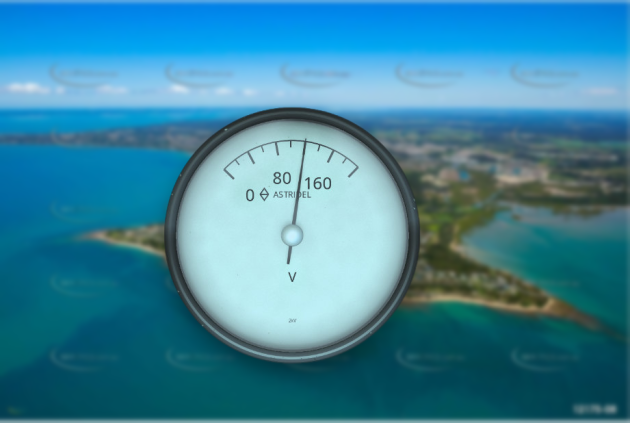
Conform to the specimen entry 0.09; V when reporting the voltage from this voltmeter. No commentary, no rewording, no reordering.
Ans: 120; V
